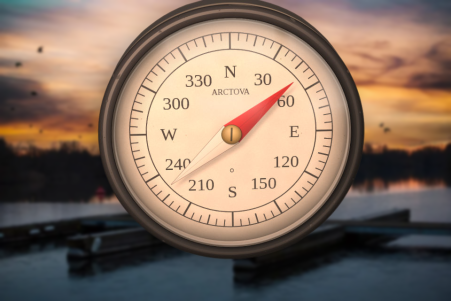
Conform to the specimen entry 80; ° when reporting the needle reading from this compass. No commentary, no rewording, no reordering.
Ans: 50; °
